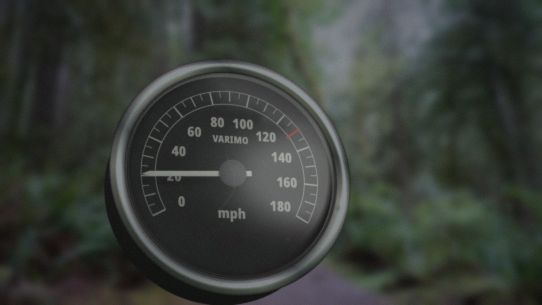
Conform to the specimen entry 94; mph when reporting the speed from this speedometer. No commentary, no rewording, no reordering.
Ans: 20; mph
